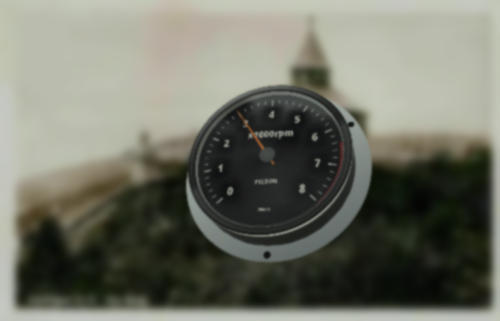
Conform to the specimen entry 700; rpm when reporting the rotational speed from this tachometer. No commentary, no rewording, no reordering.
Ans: 3000; rpm
